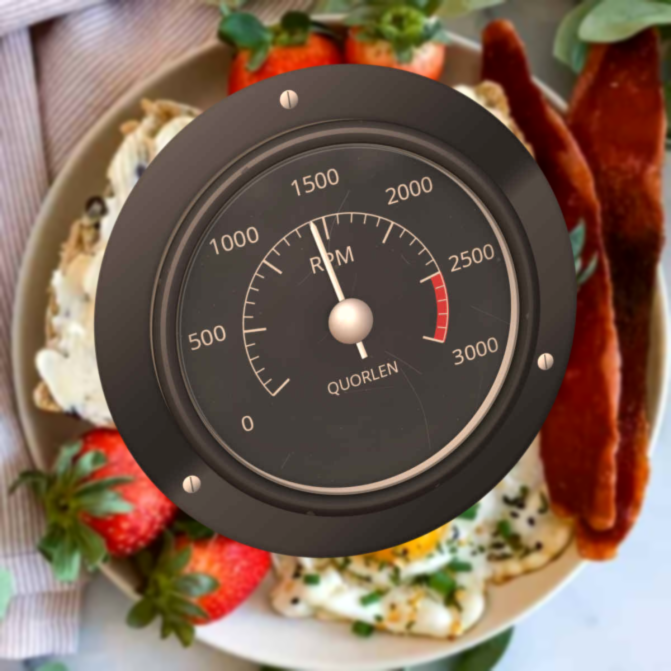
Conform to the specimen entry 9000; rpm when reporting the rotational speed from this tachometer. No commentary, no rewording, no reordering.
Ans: 1400; rpm
